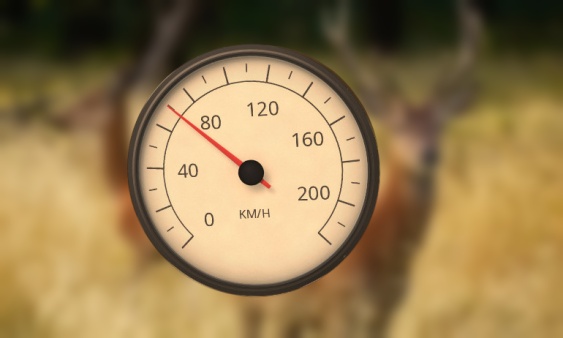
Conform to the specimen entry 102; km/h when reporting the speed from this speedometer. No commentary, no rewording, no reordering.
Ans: 70; km/h
